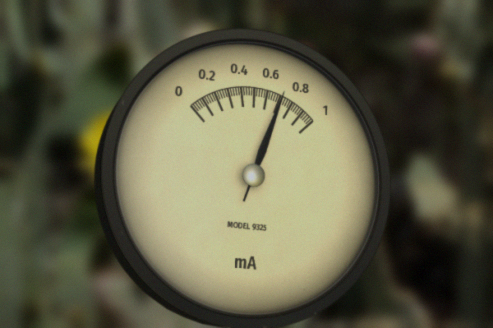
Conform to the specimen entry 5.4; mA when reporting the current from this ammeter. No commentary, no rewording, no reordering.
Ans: 0.7; mA
